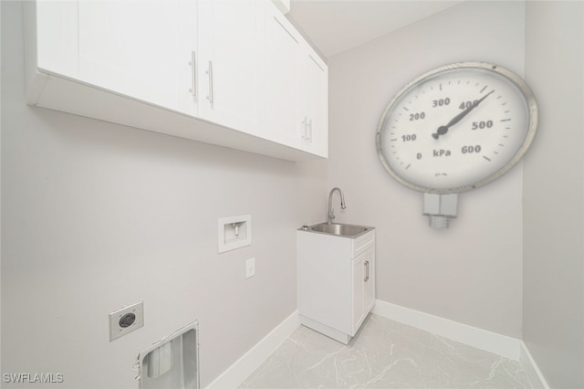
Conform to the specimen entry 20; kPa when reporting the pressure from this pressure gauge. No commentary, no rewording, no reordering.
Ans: 420; kPa
